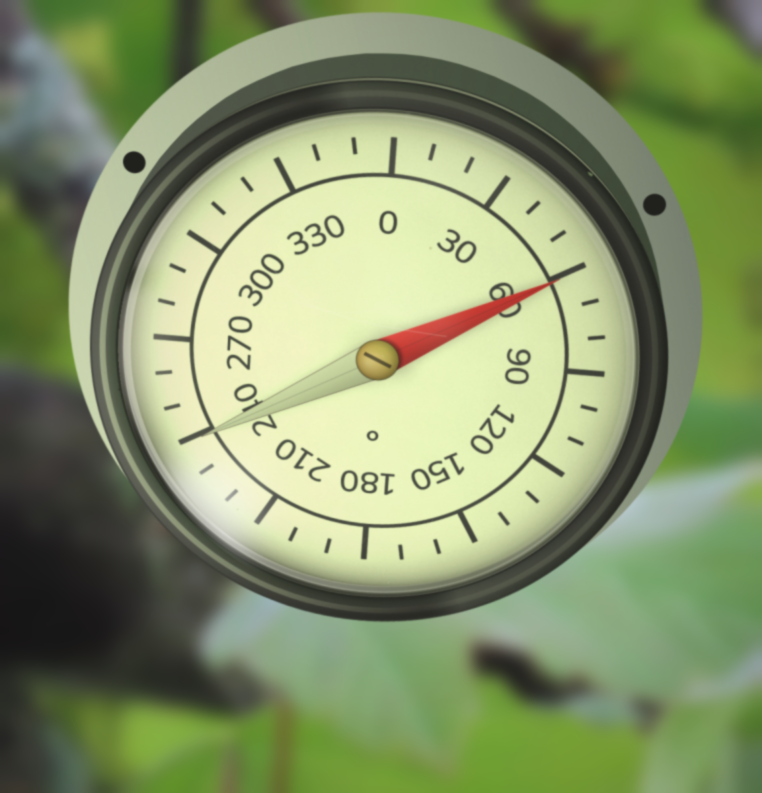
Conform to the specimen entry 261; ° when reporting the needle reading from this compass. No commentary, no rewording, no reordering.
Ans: 60; °
